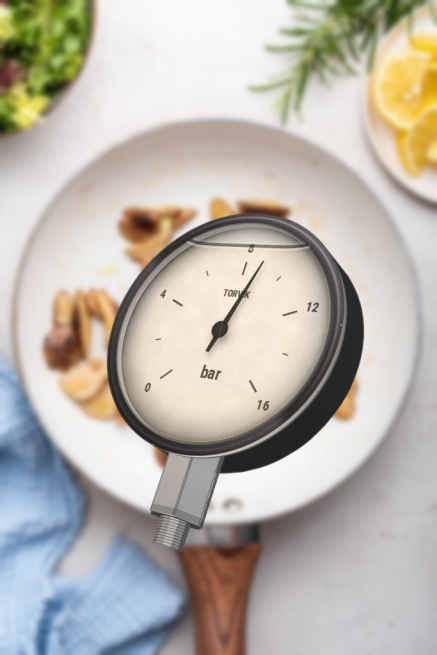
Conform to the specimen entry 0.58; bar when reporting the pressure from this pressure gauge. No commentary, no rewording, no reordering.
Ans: 9; bar
